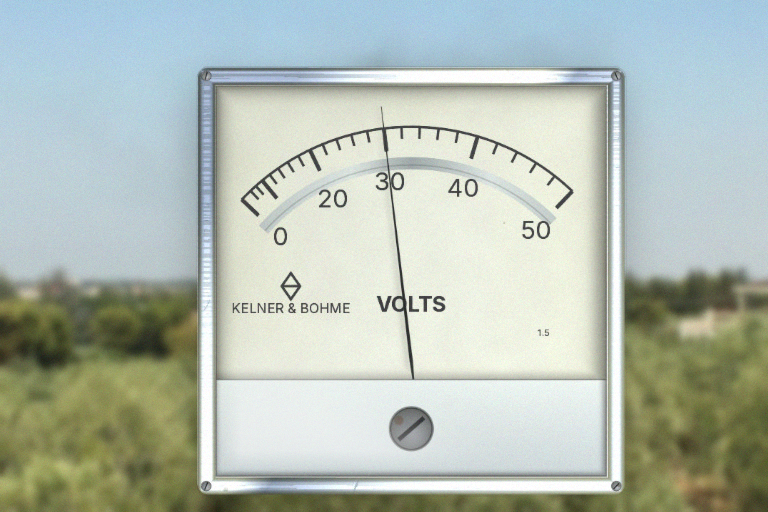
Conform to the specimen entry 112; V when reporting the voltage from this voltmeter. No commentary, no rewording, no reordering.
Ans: 30; V
